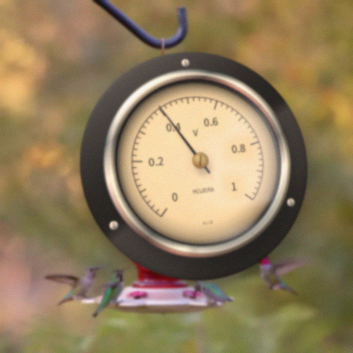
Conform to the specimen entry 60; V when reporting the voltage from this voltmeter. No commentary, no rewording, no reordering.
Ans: 0.4; V
